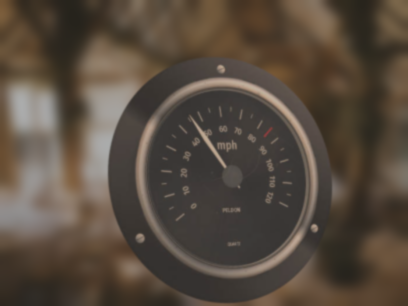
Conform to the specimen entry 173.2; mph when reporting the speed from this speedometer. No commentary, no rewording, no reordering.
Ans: 45; mph
